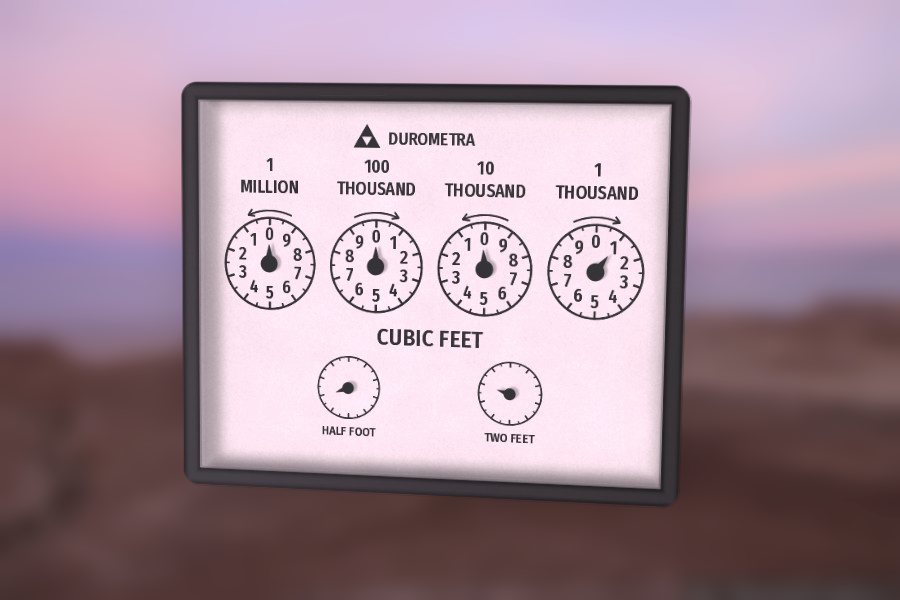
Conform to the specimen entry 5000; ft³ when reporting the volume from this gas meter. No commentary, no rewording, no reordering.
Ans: 100; ft³
